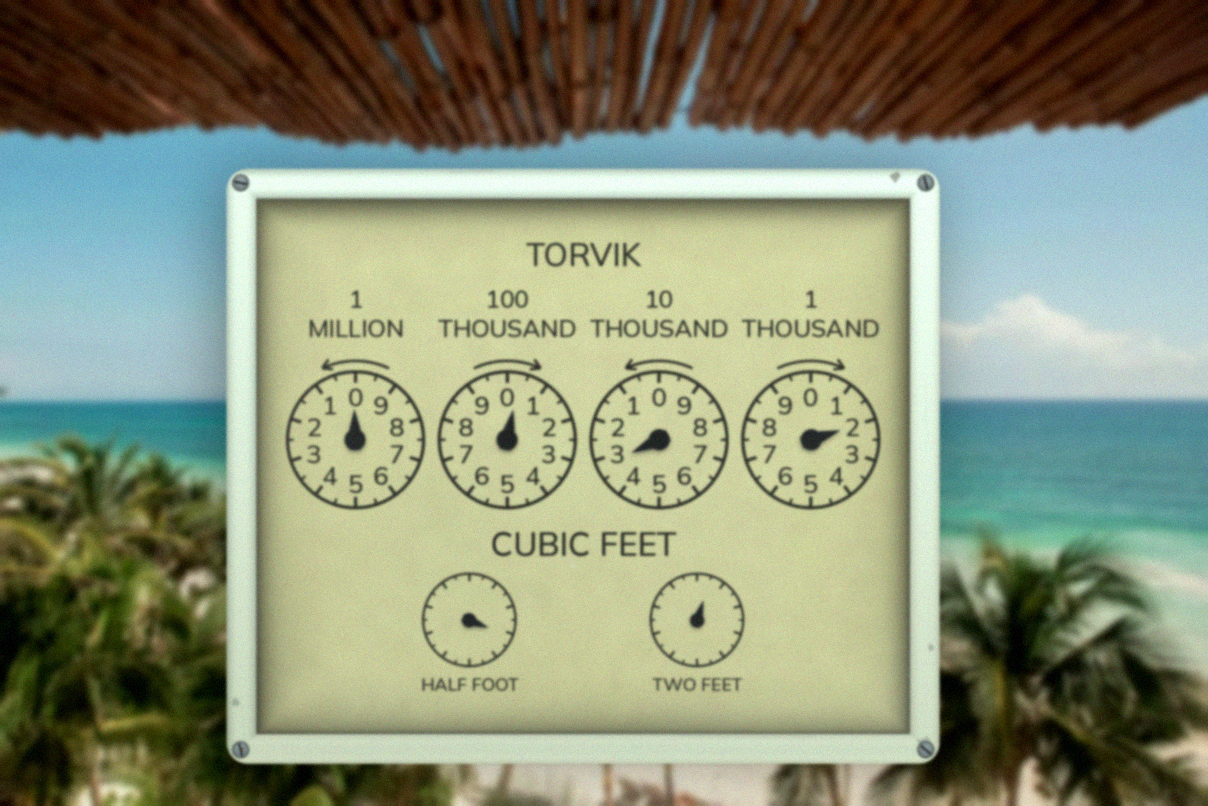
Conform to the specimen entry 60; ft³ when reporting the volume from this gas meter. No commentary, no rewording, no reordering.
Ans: 3200; ft³
